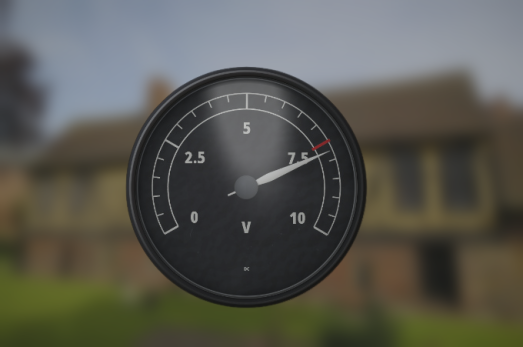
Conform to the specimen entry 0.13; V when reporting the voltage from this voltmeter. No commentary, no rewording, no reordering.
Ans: 7.75; V
